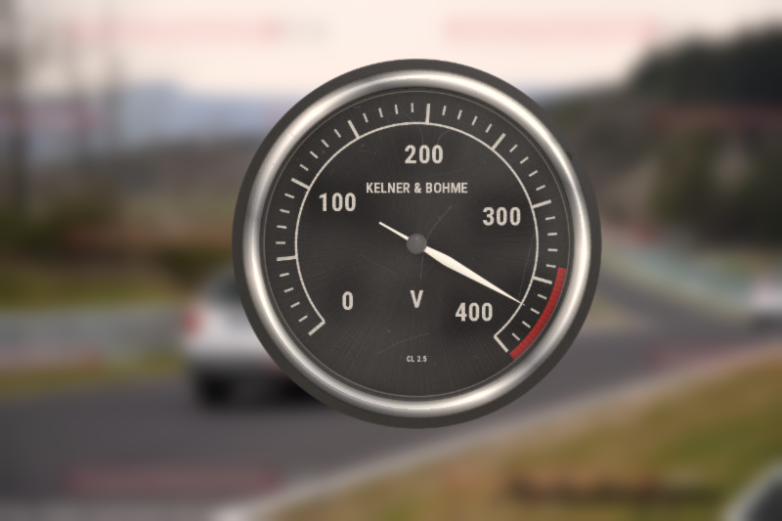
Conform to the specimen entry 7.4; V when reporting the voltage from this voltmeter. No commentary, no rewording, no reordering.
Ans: 370; V
